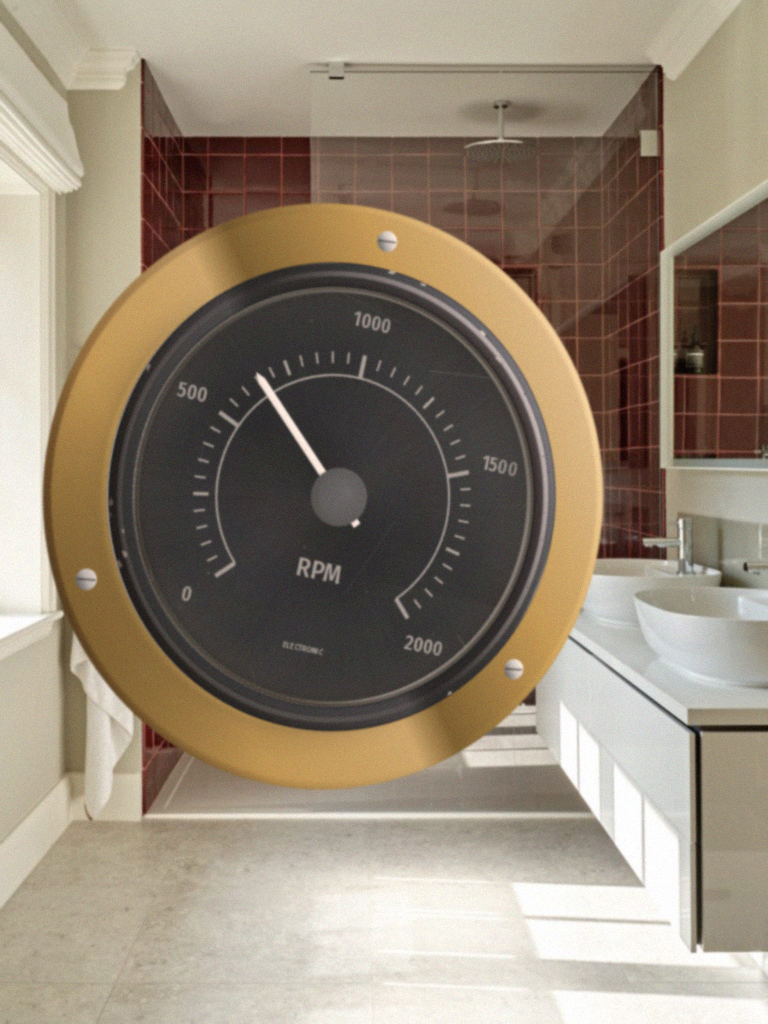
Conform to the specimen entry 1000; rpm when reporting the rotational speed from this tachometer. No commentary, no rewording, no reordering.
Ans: 650; rpm
